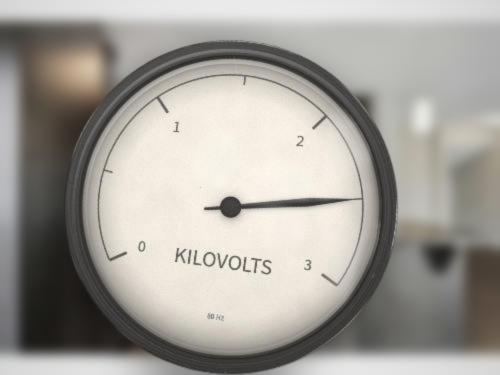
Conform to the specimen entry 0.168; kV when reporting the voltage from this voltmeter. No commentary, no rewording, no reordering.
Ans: 2.5; kV
